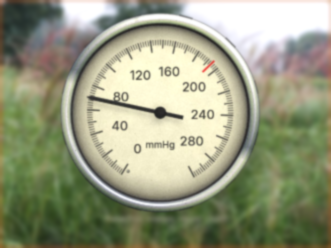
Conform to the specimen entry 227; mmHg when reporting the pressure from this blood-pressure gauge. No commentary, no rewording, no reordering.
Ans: 70; mmHg
